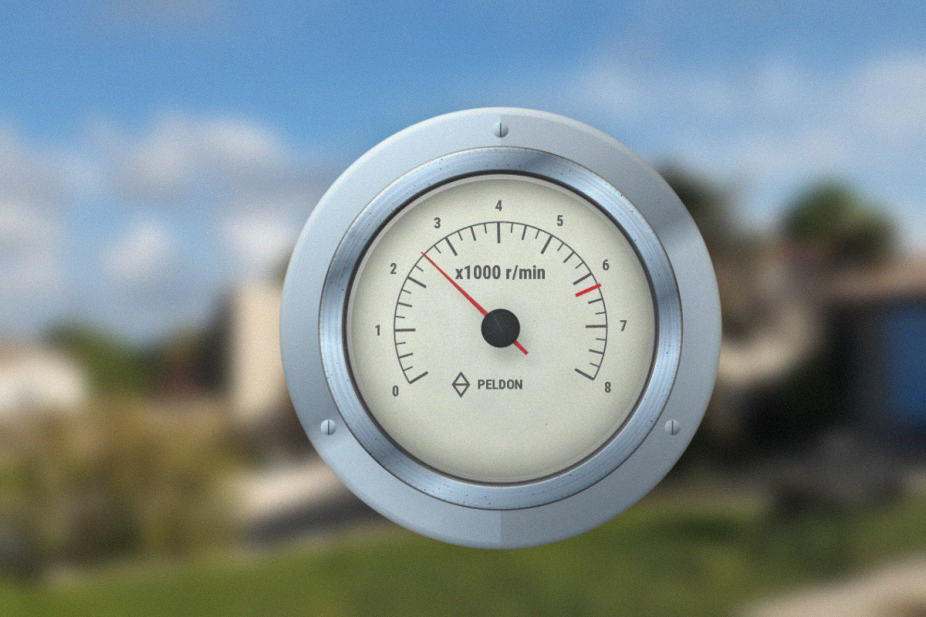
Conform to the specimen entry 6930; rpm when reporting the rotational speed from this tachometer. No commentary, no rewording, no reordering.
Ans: 2500; rpm
